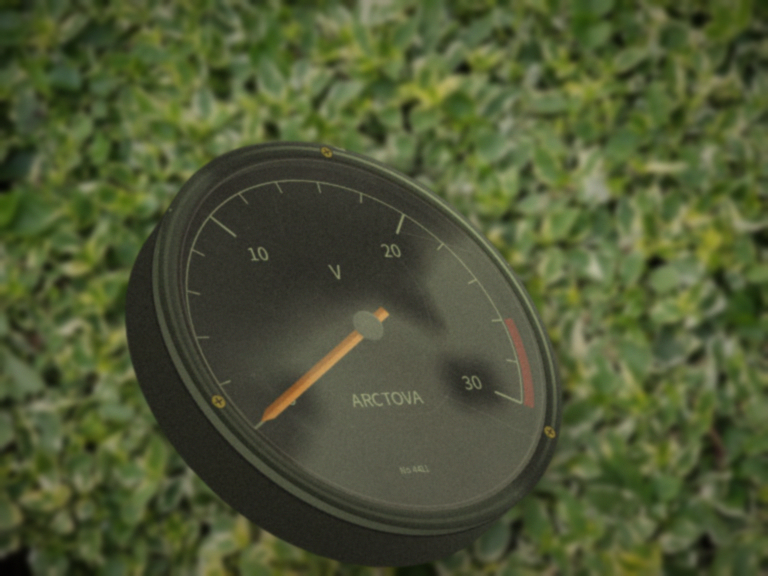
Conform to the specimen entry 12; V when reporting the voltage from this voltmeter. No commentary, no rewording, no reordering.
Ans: 0; V
